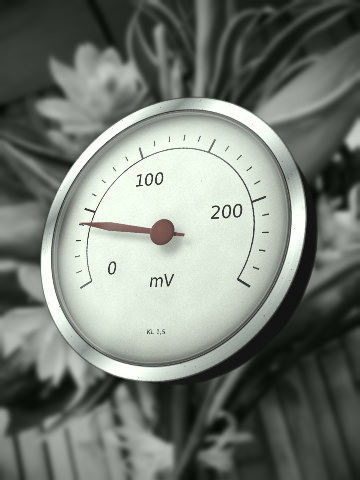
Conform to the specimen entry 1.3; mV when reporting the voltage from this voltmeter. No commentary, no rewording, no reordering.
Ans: 40; mV
